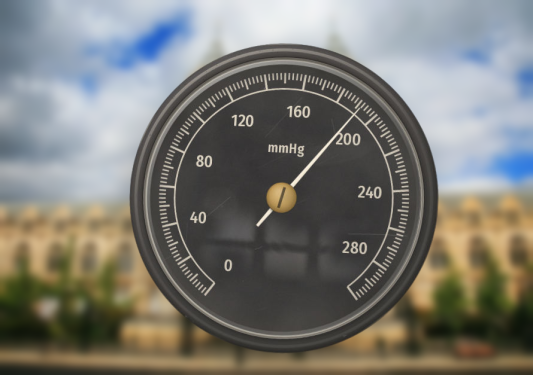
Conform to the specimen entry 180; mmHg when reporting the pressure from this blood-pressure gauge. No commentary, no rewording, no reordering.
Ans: 192; mmHg
